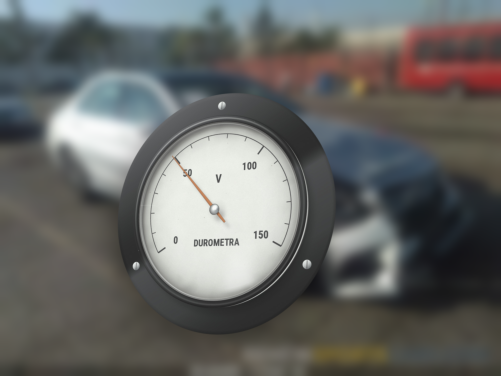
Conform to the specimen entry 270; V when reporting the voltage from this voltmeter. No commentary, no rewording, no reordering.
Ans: 50; V
